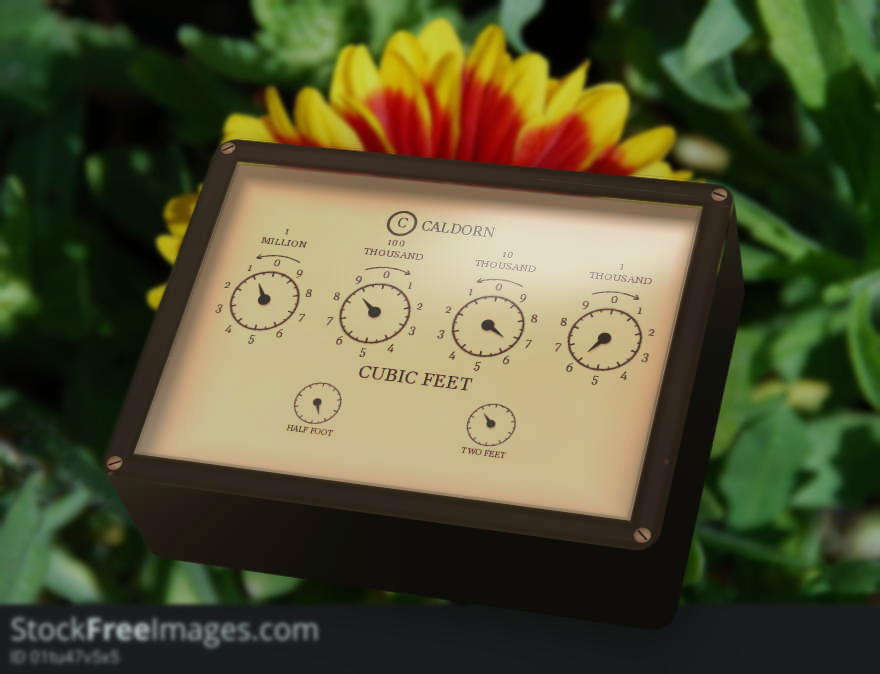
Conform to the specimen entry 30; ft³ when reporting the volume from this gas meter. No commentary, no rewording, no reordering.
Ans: 86600; ft³
